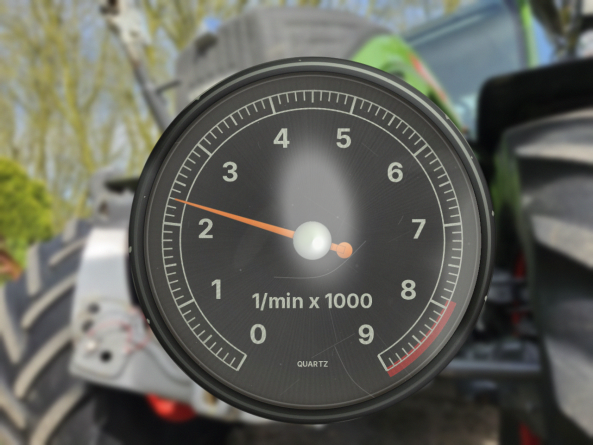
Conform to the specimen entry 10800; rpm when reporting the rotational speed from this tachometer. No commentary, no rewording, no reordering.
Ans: 2300; rpm
